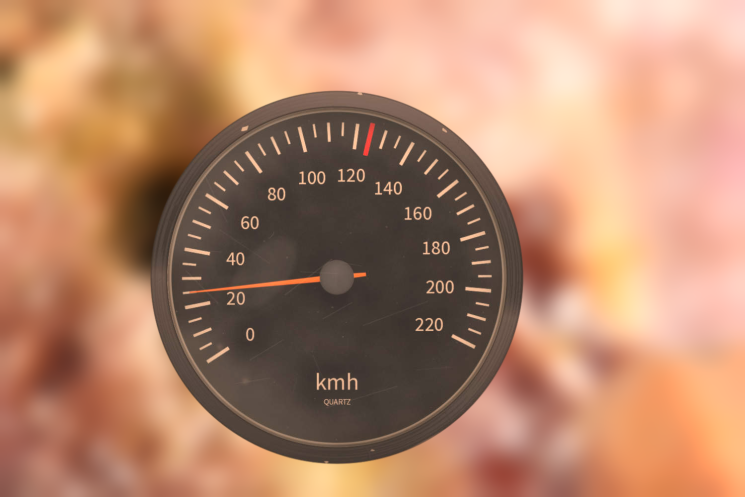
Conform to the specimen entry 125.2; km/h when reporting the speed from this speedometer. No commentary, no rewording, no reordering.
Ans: 25; km/h
